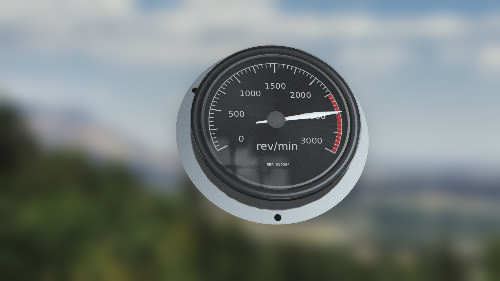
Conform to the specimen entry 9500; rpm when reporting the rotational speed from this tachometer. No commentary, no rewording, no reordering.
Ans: 2500; rpm
